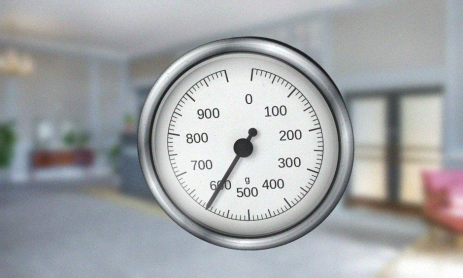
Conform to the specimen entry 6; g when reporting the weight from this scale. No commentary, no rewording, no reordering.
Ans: 600; g
